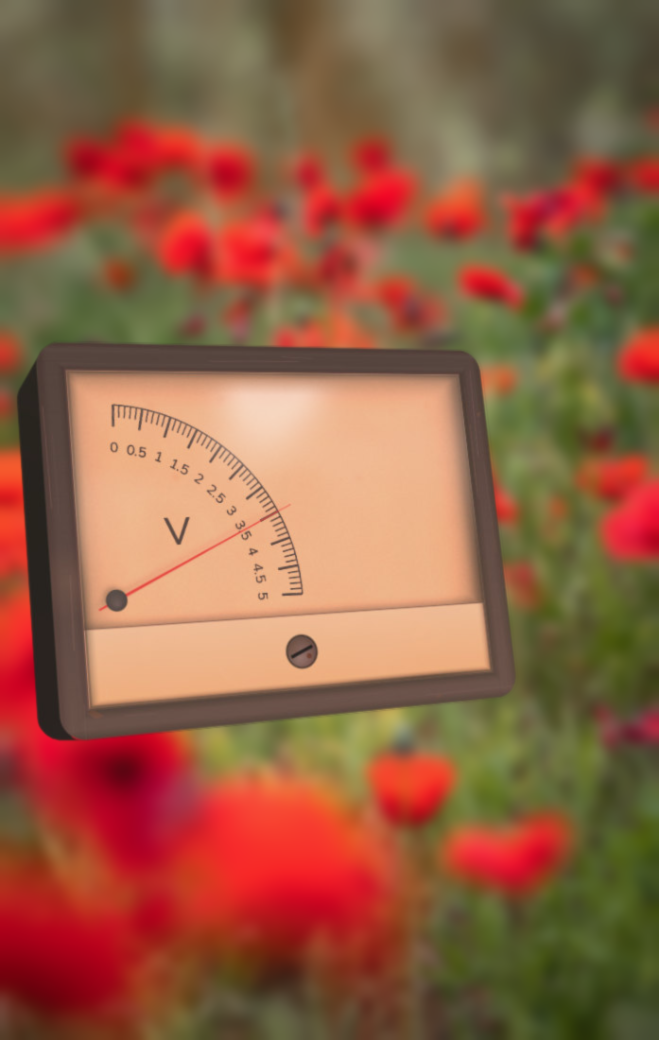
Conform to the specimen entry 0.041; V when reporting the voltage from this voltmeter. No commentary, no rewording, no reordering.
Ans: 3.5; V
